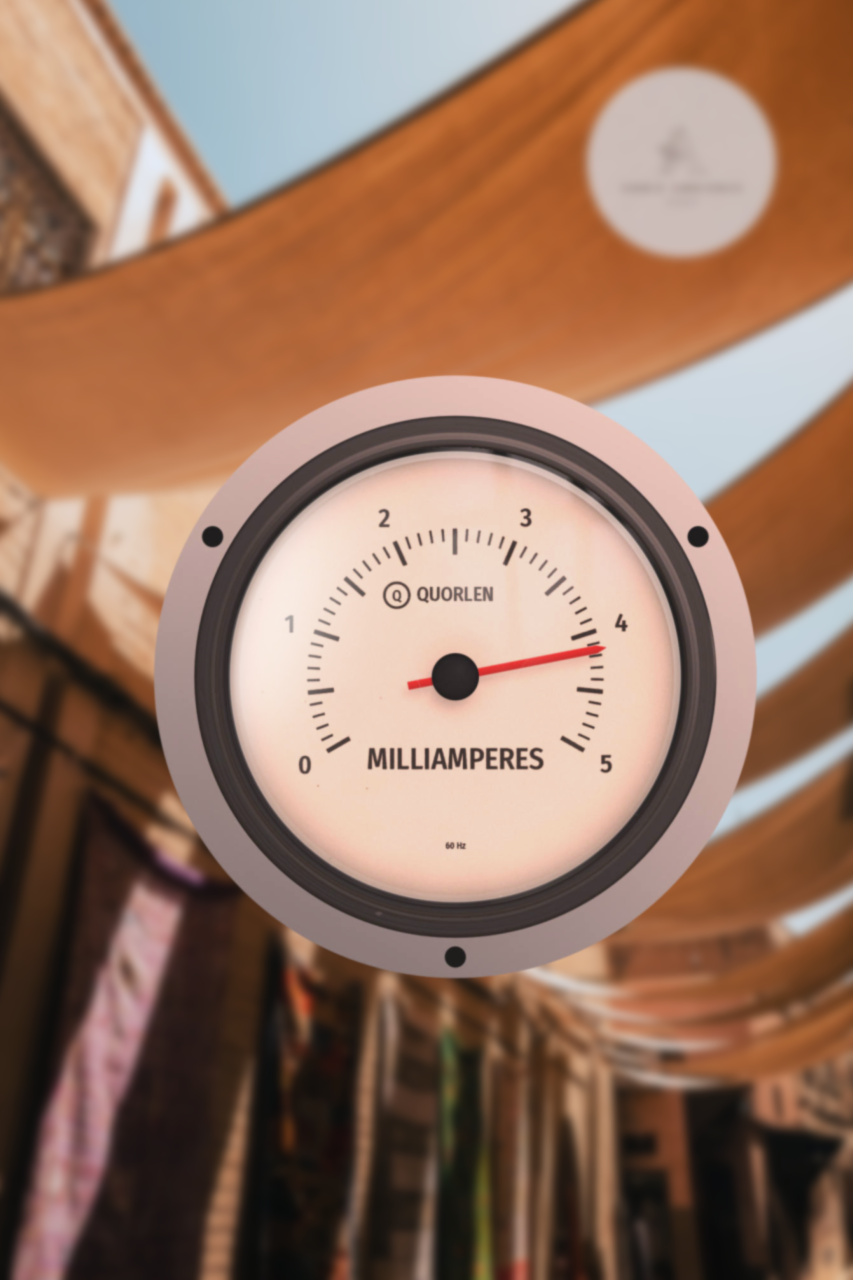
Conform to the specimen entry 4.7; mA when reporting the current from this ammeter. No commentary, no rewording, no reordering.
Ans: 4.15; mA
